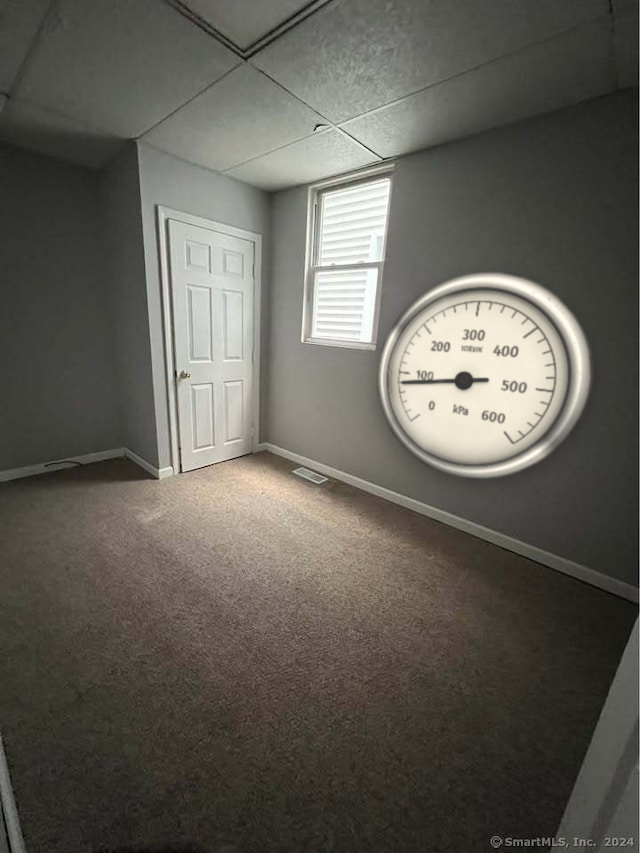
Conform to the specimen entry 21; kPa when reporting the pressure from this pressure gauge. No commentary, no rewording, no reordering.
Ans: 80; kPa
